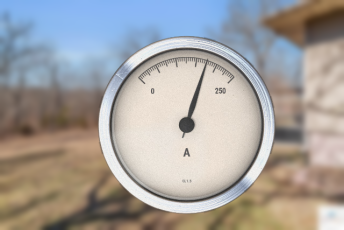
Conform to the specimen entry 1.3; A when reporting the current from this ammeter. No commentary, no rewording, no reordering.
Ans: 175; A
